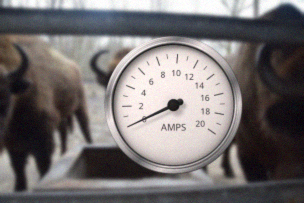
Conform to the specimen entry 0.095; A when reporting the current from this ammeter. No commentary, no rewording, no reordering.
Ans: 0; A
